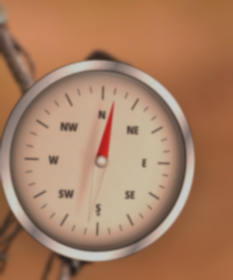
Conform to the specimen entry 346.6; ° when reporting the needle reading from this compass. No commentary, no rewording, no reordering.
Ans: 10; °
